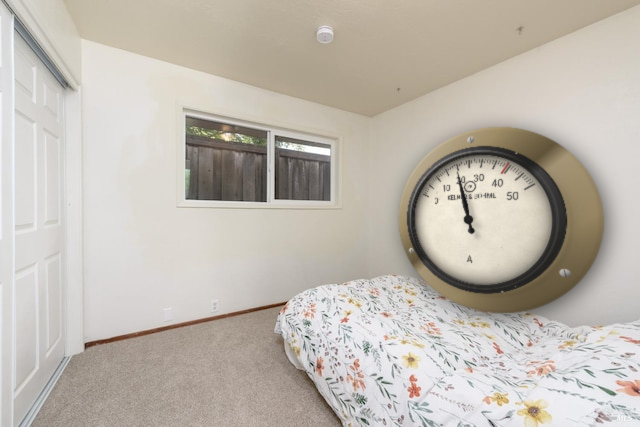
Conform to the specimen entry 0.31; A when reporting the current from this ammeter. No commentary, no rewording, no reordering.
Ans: 20; A
